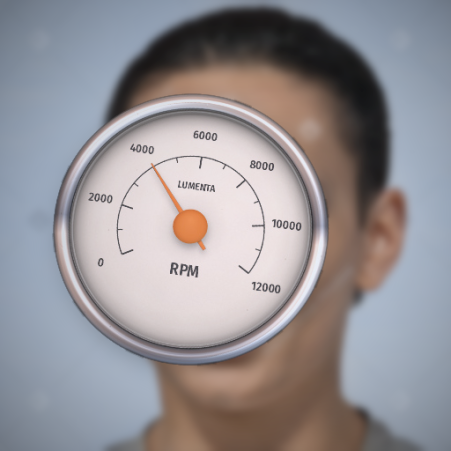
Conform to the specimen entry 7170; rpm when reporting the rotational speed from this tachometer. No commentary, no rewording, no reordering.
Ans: 4000; rpm
